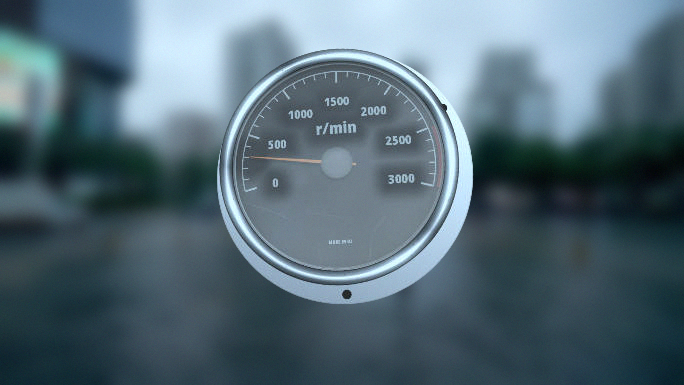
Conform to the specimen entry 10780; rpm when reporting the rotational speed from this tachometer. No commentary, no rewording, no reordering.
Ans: 300; rpm
